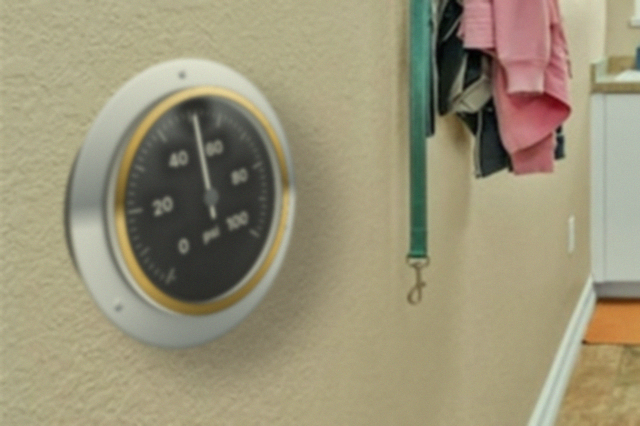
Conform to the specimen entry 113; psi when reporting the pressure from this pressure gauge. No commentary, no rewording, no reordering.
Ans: 50; psi
